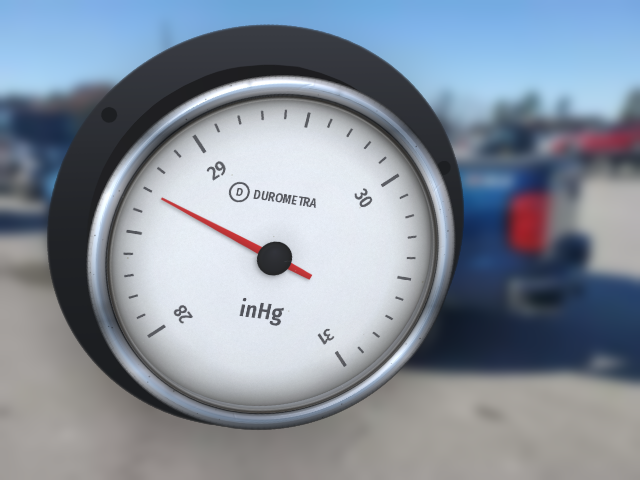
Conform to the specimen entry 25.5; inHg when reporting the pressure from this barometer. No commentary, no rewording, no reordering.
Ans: 28.7; inHg
